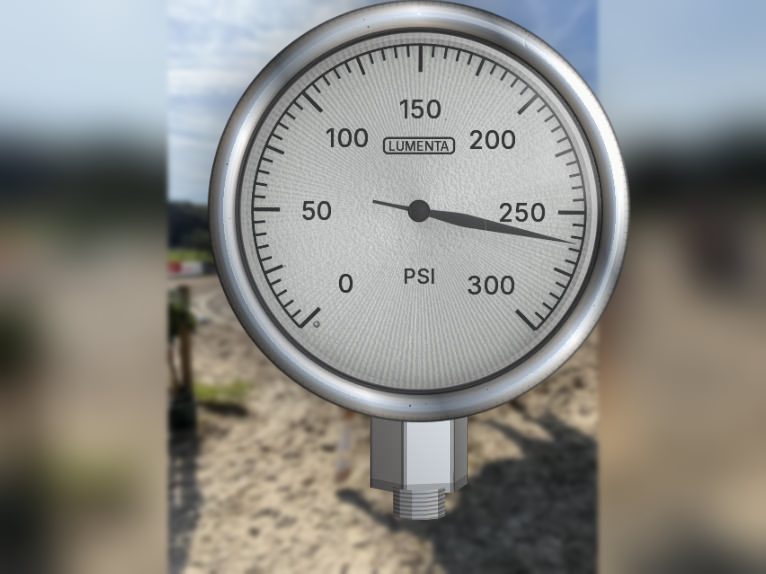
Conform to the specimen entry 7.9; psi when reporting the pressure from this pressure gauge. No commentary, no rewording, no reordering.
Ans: 262.5; psi
